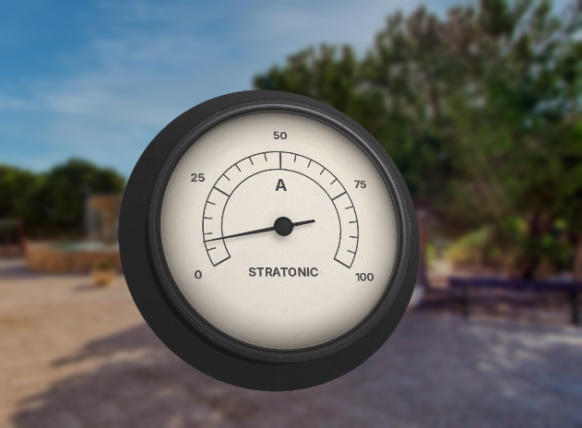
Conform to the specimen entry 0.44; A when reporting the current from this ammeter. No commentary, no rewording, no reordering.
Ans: 7.5; A
